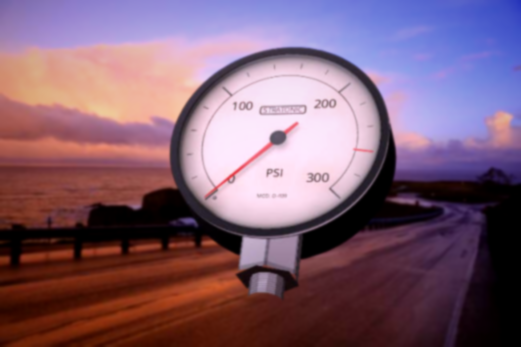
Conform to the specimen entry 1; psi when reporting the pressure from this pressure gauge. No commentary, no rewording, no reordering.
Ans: 0; psi
